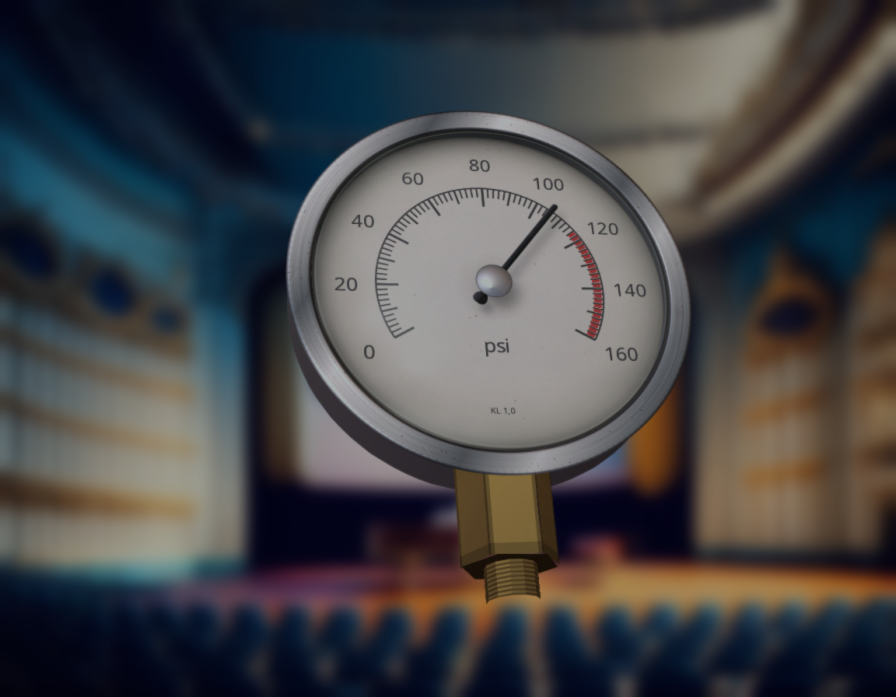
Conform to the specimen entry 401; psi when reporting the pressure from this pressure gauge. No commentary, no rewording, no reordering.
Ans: 106; psi
